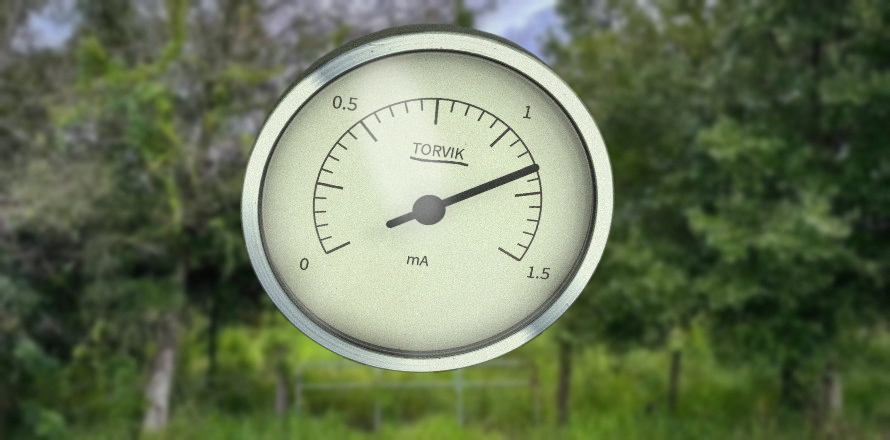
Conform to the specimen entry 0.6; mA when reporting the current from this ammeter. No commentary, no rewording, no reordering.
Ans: 1.15; mA
